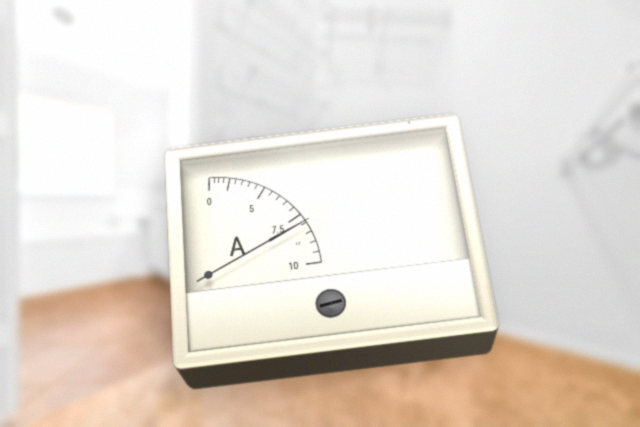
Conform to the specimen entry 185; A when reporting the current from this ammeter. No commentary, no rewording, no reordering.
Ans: 8; A
